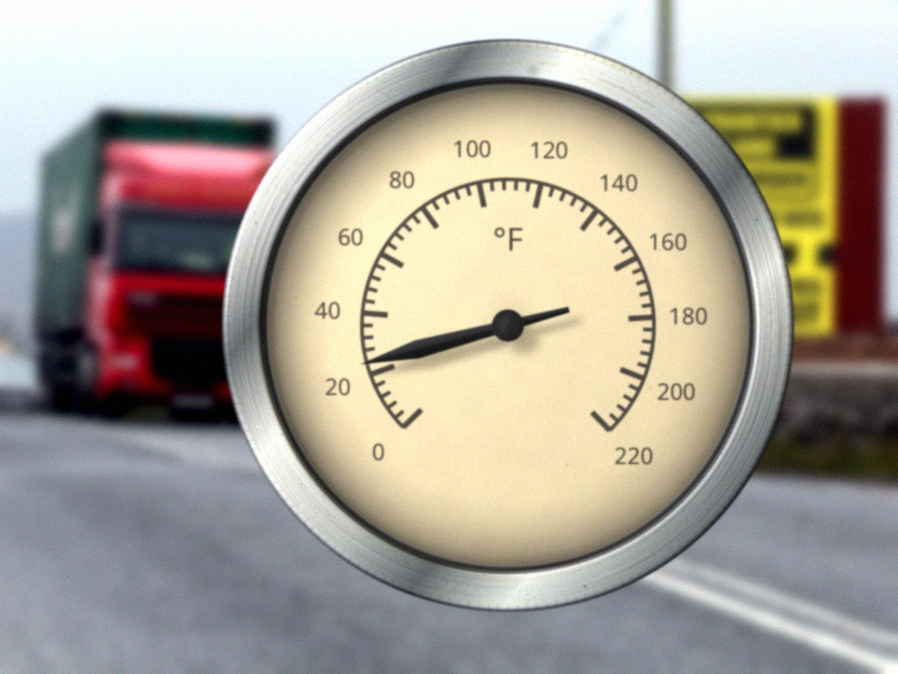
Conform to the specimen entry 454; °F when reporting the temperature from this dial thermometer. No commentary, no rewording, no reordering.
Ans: 24; °F
